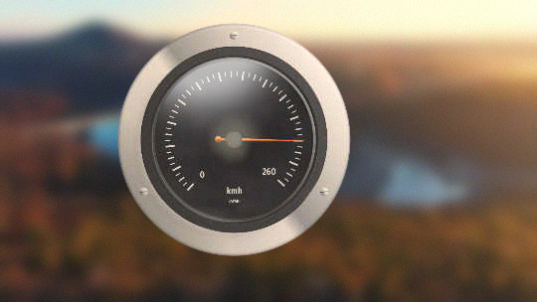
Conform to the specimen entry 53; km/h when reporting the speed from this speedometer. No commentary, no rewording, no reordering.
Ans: 220; km/h
